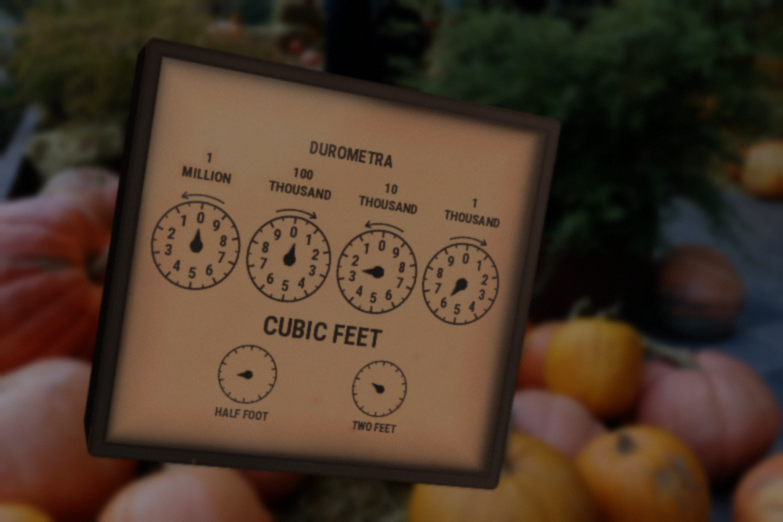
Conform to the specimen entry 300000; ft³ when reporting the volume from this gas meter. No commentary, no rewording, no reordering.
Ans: 2600; ft³
